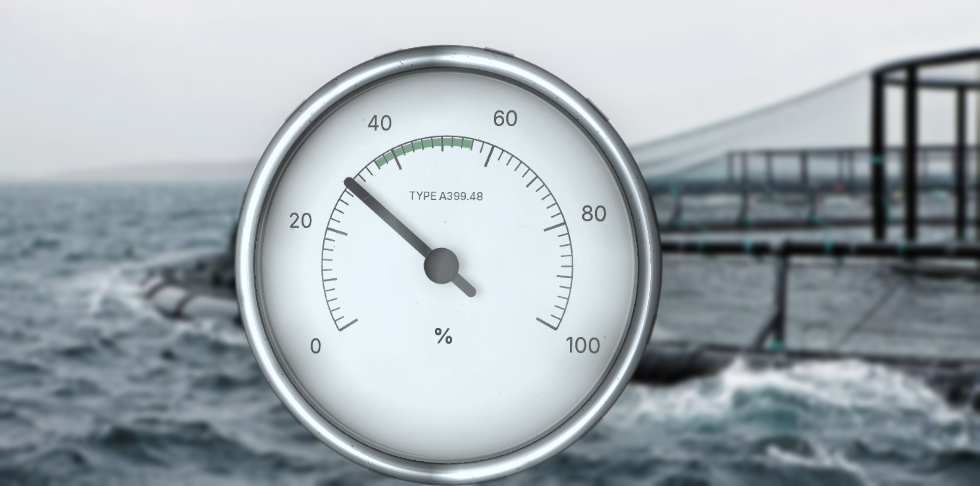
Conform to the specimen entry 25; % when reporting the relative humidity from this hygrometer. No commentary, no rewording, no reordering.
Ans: 30; %
